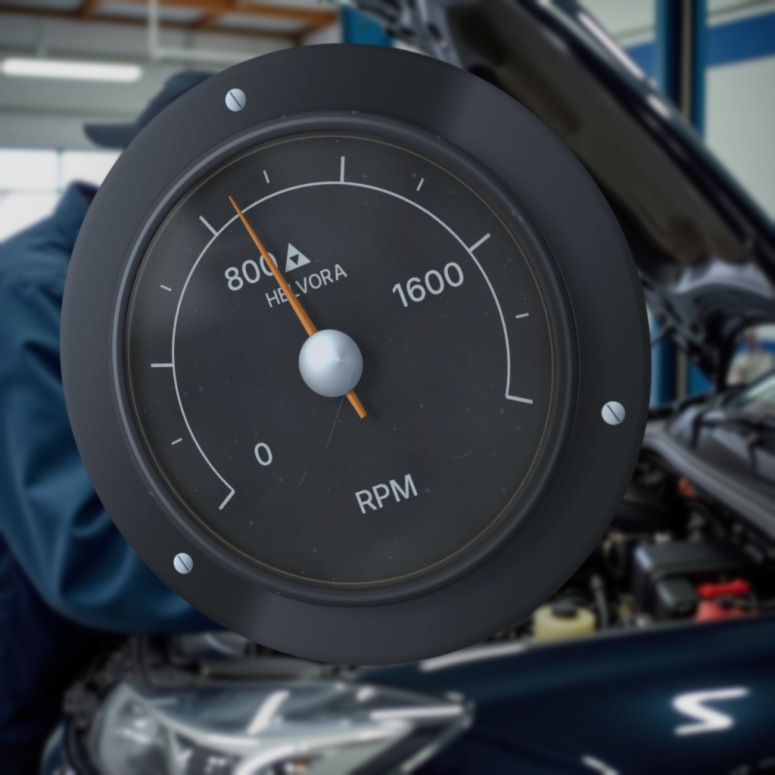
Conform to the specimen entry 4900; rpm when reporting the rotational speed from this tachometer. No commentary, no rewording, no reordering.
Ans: 900; rpm
